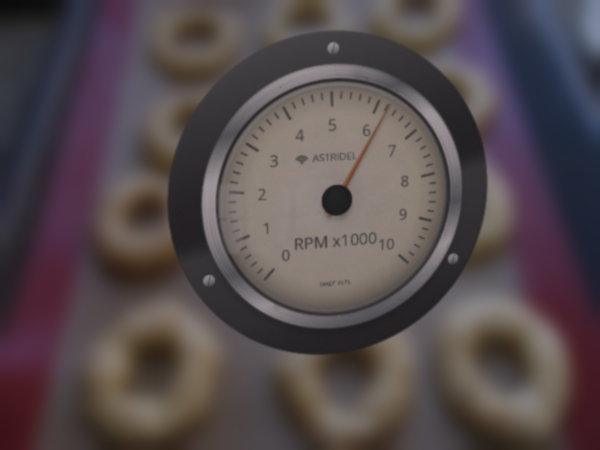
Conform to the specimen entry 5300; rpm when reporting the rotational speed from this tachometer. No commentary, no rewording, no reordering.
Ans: 6200; rpm
